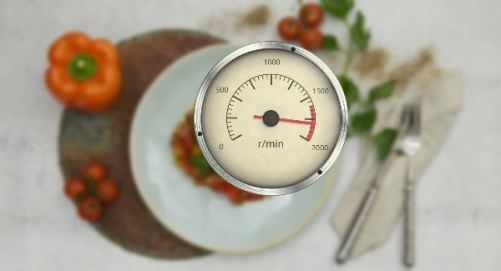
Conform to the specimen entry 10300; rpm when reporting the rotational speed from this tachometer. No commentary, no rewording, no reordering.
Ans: 1800; rpm
